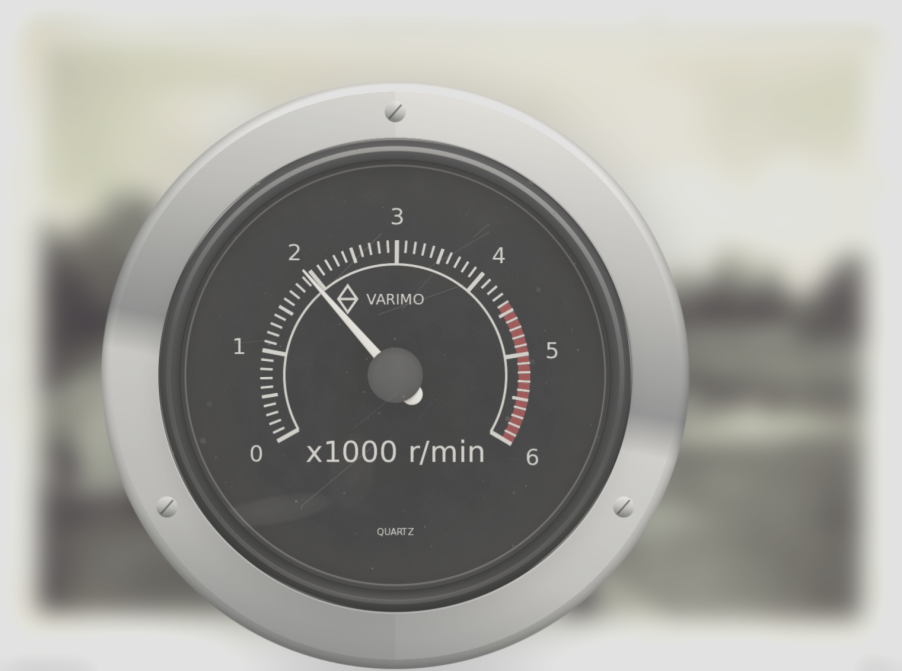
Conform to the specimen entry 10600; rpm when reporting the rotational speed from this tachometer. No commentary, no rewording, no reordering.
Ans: 1950; rpm
